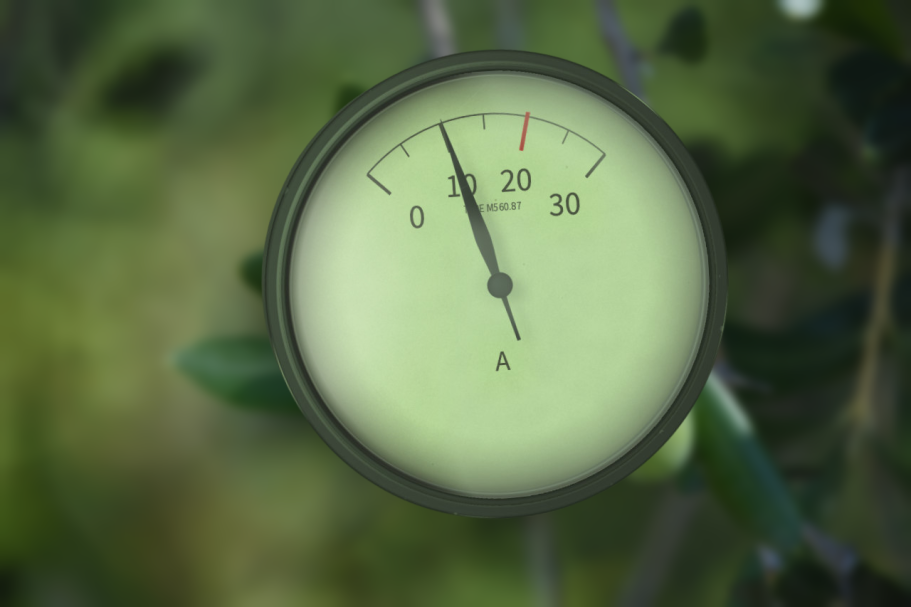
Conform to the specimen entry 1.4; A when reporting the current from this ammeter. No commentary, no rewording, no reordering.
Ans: 10; A
